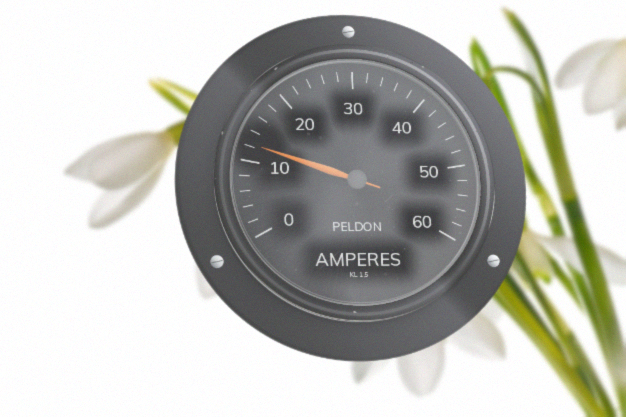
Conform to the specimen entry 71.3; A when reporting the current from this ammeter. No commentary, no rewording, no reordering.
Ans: 12; A
